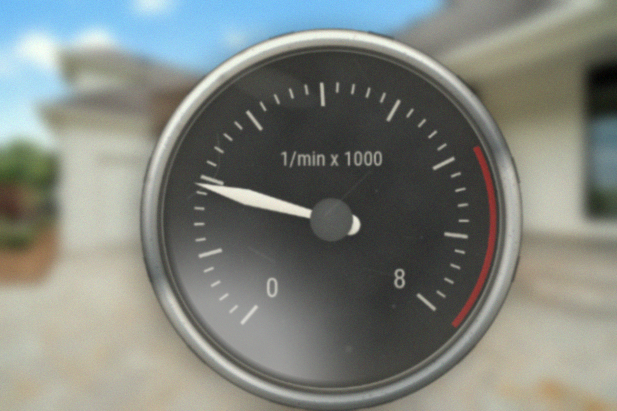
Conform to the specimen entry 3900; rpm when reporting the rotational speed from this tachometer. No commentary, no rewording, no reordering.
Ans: 1900; rpm
